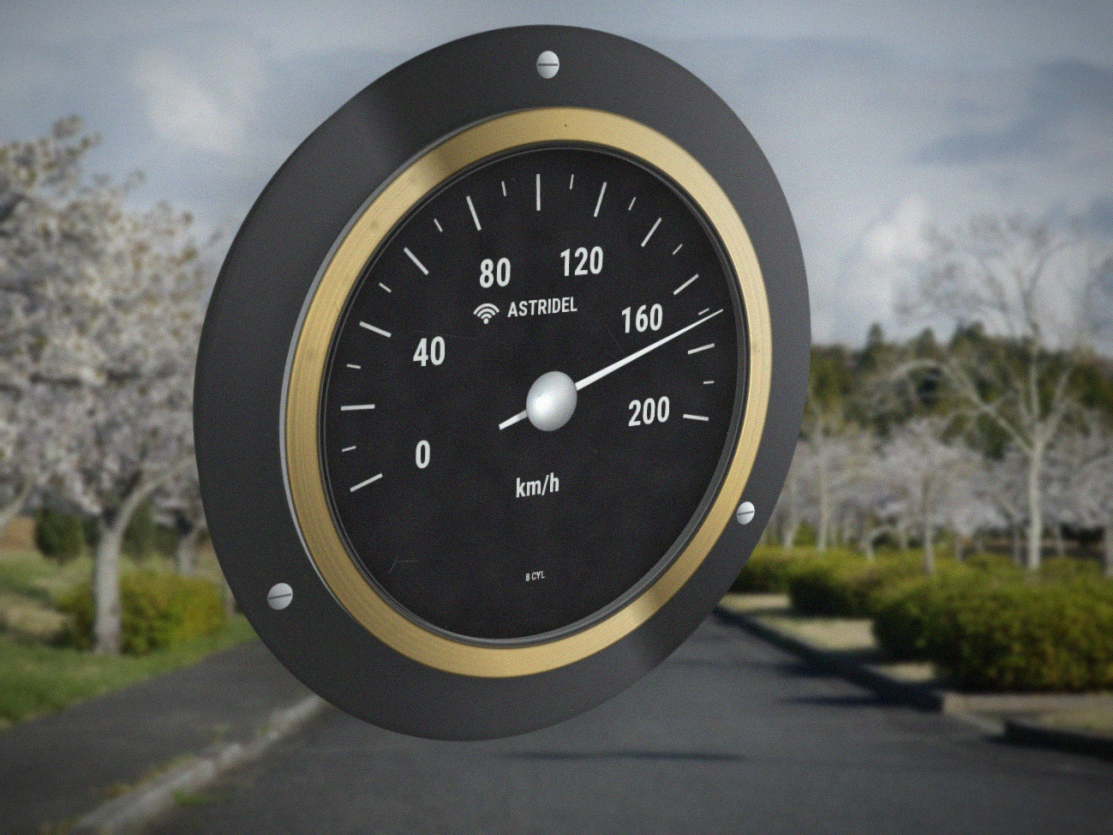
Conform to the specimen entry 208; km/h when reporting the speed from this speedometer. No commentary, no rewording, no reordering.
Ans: 170; km/h
